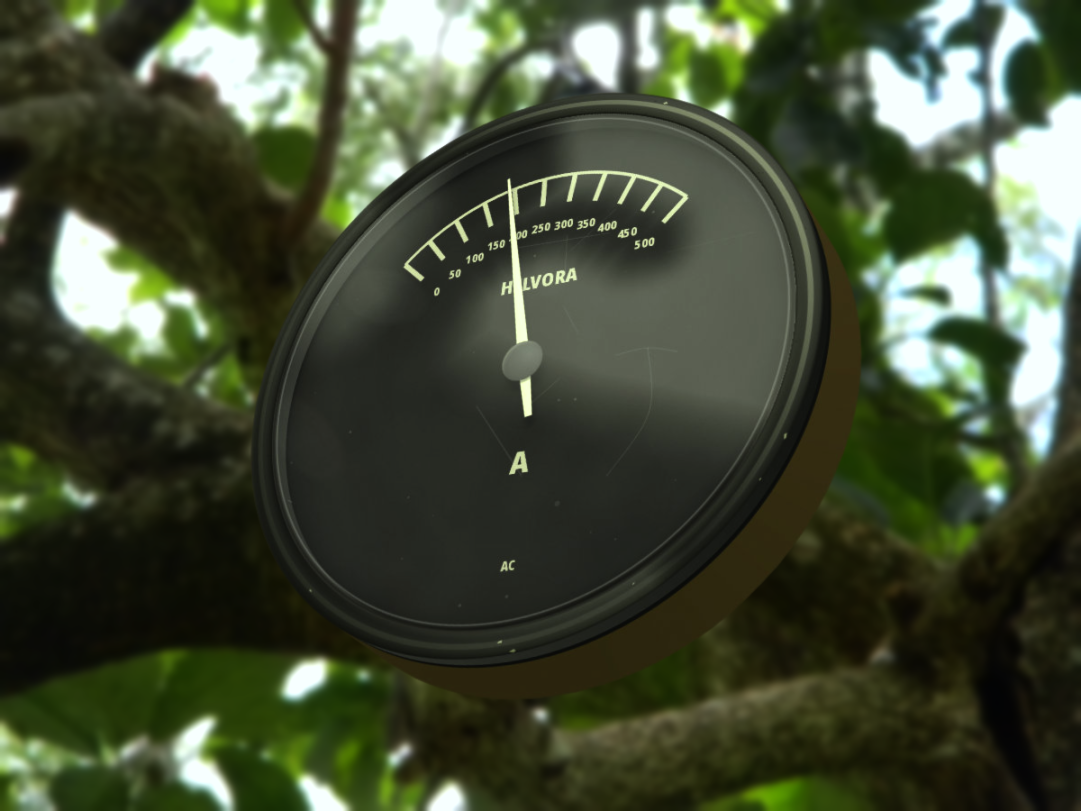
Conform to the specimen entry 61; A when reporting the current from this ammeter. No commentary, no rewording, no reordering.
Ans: 200; A
